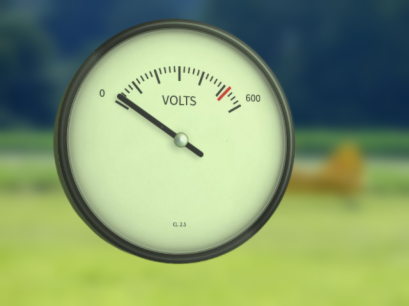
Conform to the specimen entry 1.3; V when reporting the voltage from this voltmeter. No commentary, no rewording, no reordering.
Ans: 20; V
